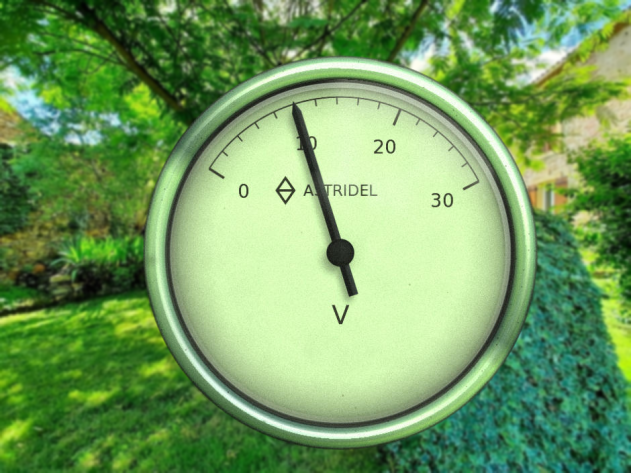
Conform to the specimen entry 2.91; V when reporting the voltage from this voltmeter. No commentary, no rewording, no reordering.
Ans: 10; V
